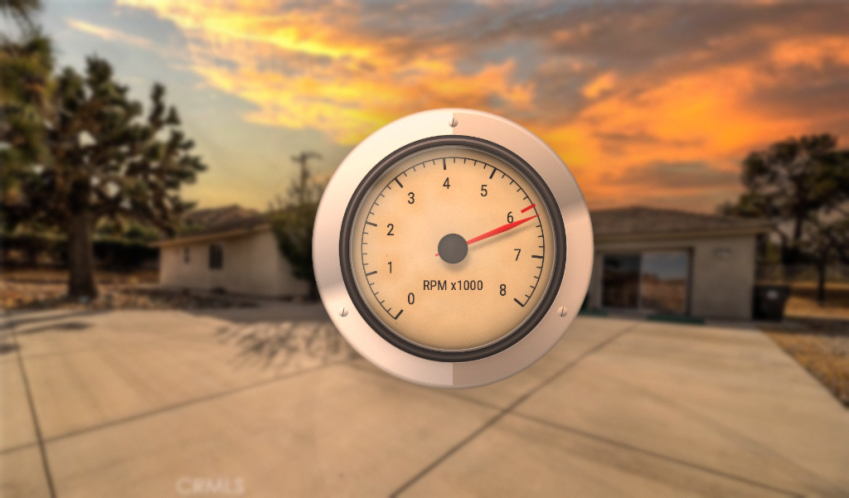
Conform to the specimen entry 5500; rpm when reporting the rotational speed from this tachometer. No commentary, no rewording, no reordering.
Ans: 6200; rpm
